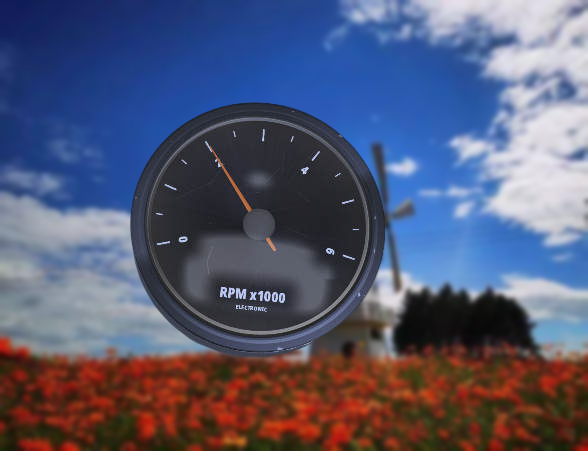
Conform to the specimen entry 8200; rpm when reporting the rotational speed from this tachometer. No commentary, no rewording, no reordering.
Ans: 2000; rpm
